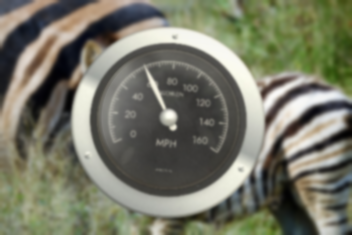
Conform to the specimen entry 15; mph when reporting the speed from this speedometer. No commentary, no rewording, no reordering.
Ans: 60; mph
